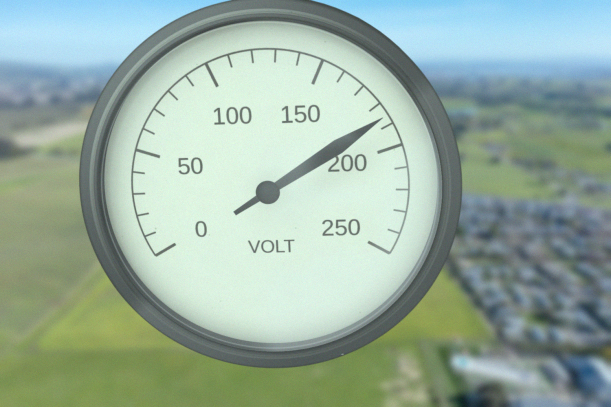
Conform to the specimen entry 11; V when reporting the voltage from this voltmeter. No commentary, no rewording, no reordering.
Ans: 185; V
